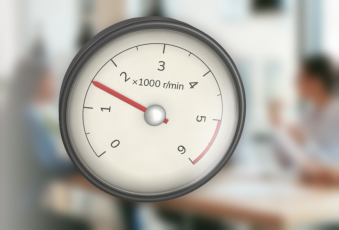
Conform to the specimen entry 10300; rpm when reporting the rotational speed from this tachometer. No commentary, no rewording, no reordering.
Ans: 1500; rpm
